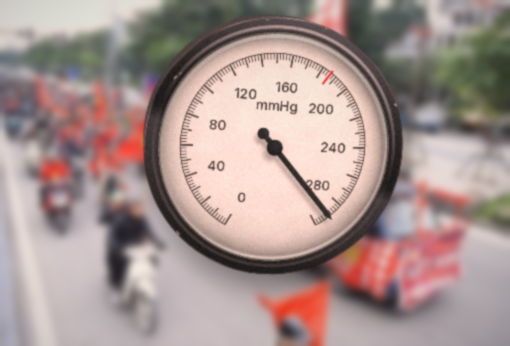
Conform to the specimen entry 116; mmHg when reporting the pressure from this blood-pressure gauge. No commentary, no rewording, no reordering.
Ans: 290; mmHg
